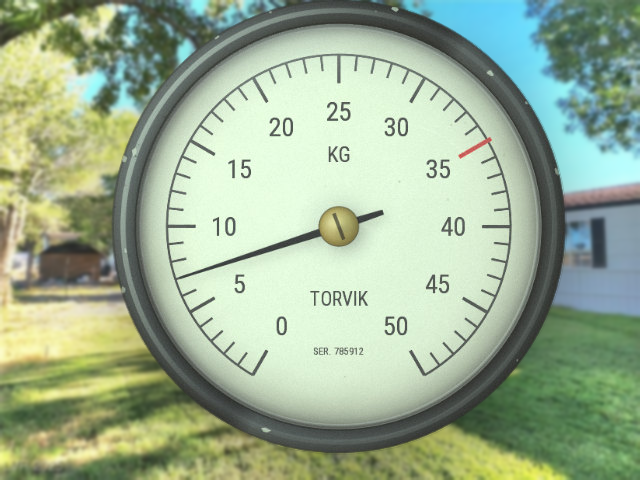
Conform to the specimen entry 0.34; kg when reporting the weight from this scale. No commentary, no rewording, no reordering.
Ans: 7; kg
